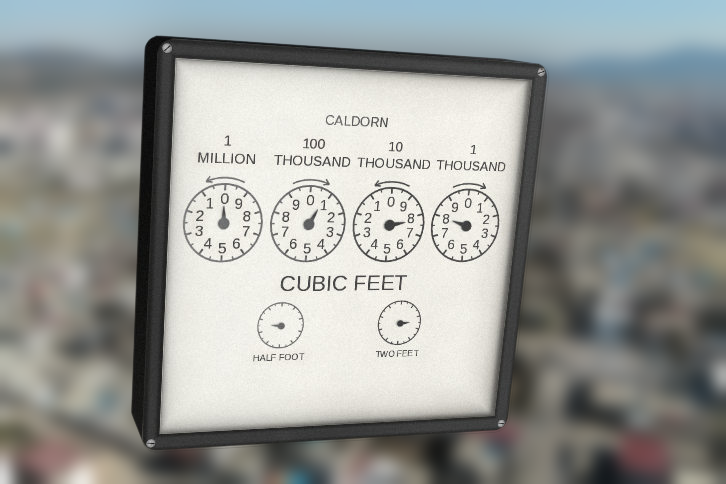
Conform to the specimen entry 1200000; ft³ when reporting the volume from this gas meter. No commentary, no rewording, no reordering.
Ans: 7800; ft³
